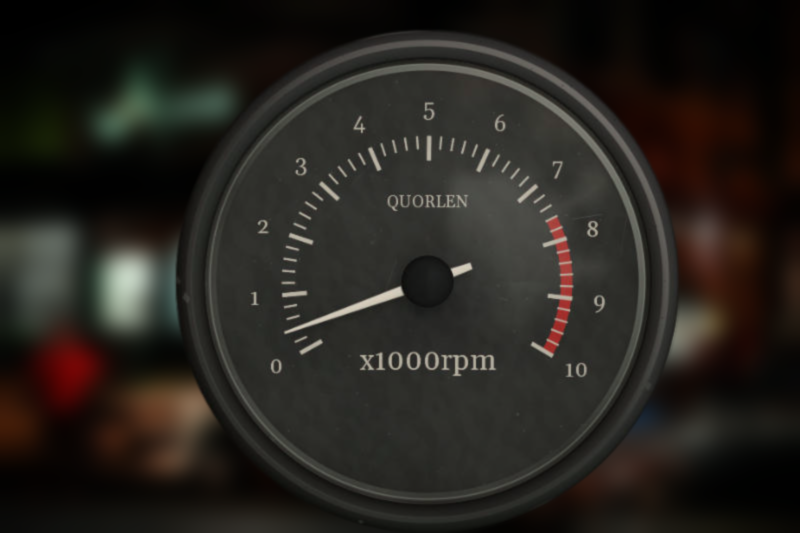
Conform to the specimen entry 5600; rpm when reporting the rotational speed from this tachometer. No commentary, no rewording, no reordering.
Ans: 400; rpm
